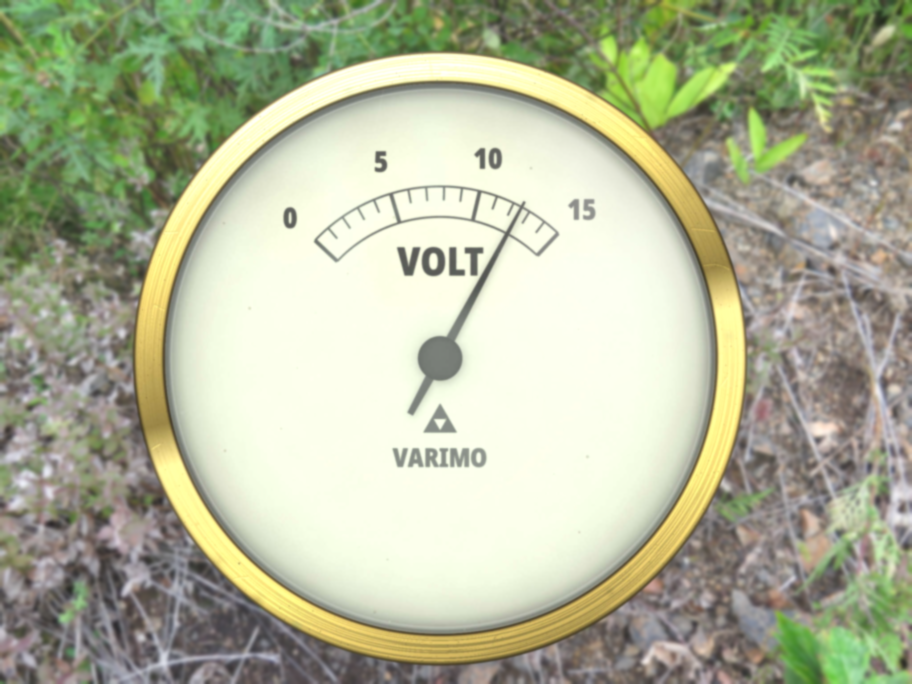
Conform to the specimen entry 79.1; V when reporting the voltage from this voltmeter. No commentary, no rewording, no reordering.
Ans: 12.5; V
